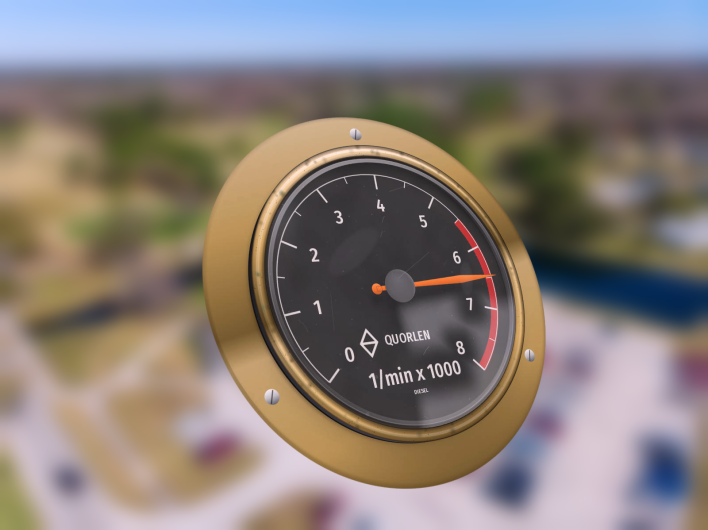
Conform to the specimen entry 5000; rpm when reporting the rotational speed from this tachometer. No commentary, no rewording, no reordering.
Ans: 6500; rpm
